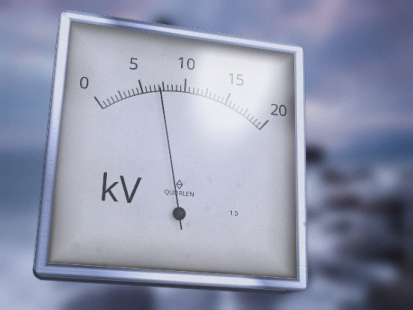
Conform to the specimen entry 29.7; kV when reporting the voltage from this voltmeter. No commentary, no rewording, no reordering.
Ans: 7; kV
